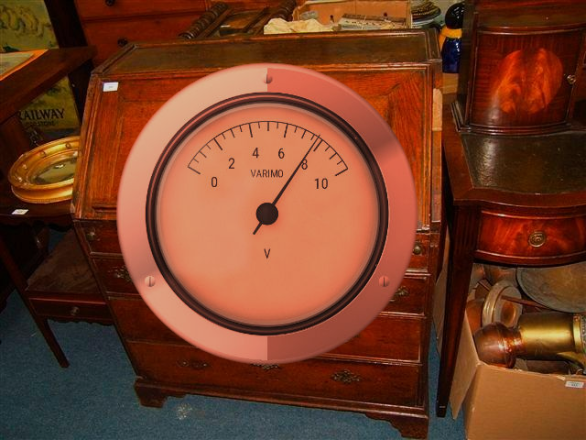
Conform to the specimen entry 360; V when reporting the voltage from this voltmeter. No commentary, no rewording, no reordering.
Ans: 7.75; V
